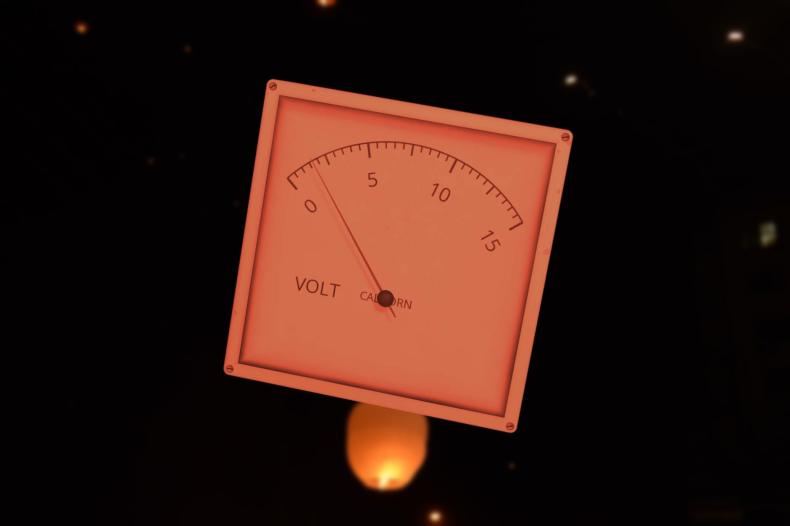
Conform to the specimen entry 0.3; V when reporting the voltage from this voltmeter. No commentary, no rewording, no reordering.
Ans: 1.75; V
